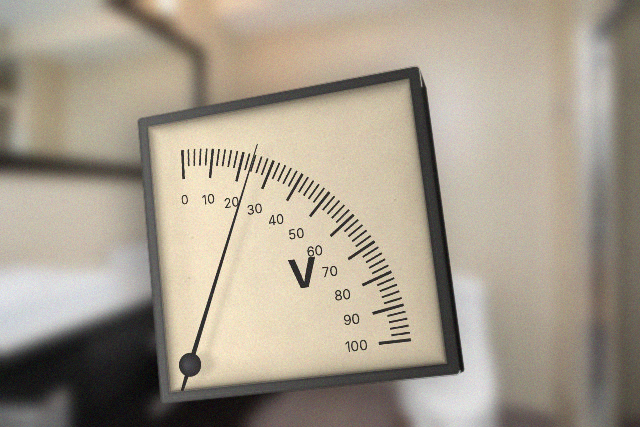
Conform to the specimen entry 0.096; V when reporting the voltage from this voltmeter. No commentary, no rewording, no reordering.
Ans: 24; V
